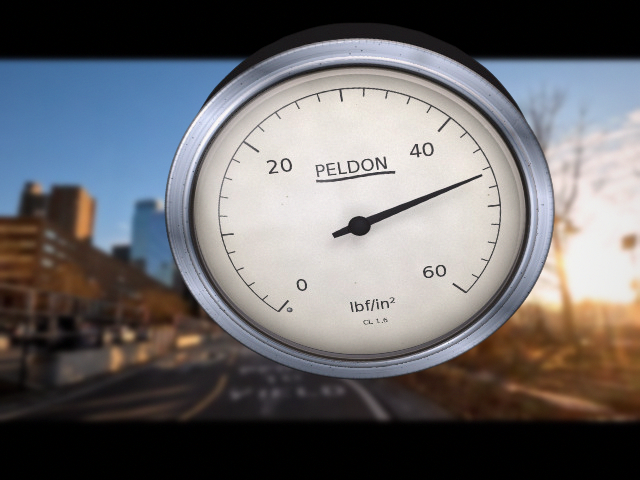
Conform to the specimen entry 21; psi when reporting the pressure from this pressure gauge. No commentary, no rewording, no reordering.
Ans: 46; psi
